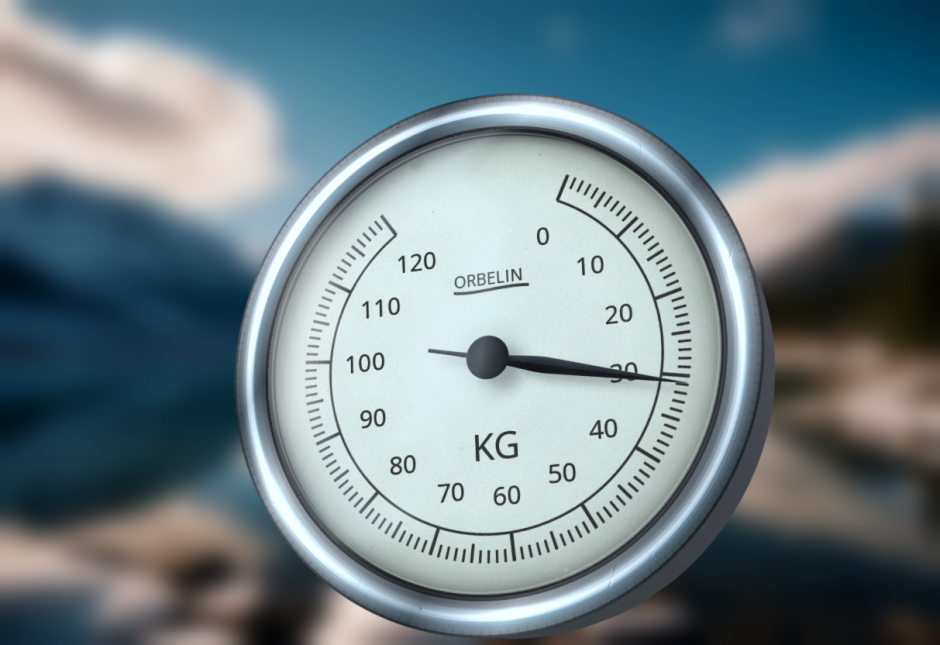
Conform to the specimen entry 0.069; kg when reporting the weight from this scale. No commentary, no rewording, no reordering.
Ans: 31; kg
